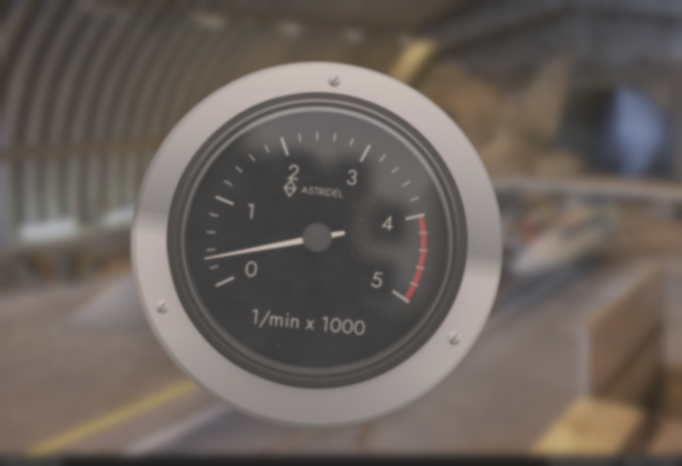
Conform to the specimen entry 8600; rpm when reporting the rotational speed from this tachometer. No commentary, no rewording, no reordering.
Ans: 300; rpm
